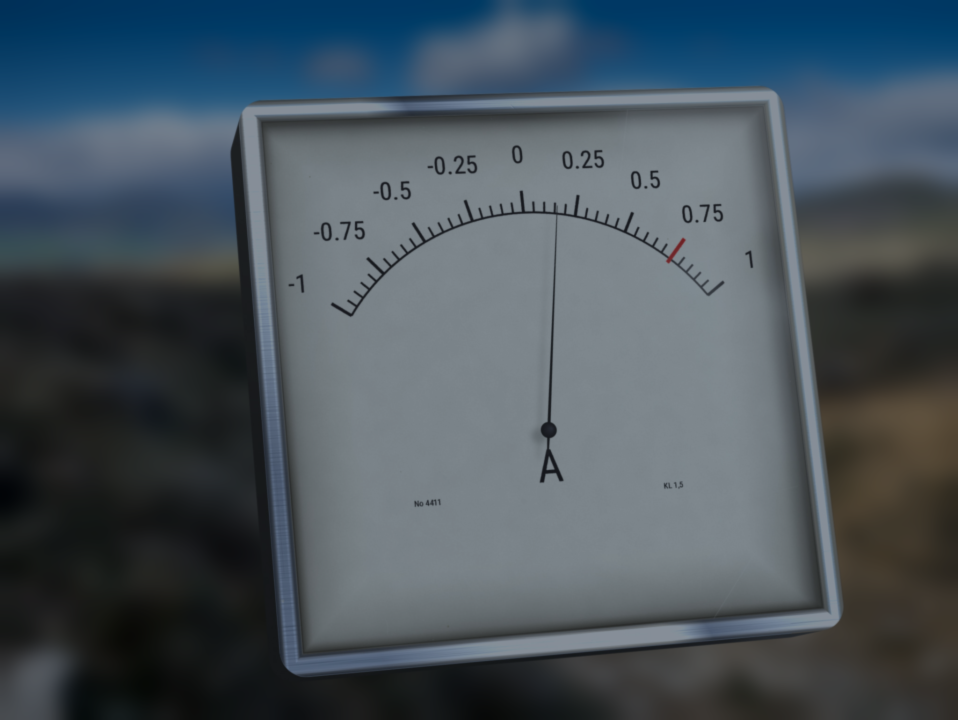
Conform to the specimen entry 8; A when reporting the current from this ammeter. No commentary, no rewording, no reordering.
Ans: 0.15; A
